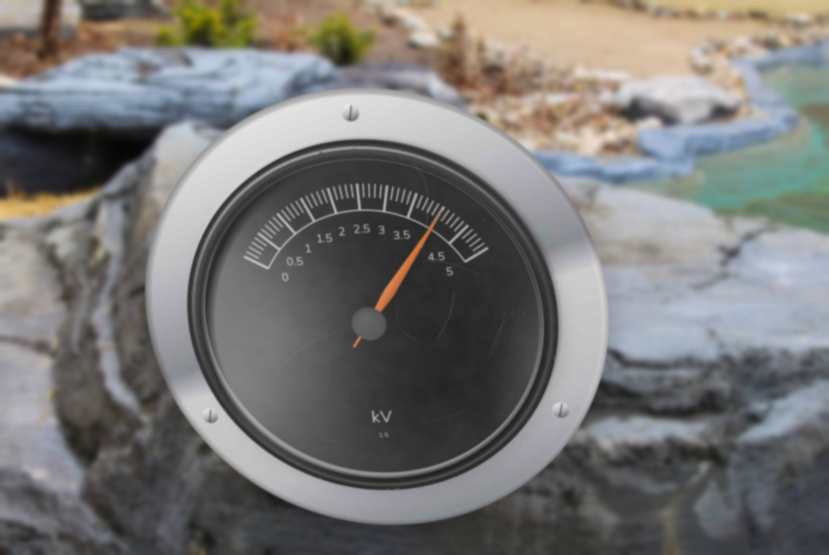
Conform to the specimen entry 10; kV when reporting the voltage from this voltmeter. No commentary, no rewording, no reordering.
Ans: 4; kV
